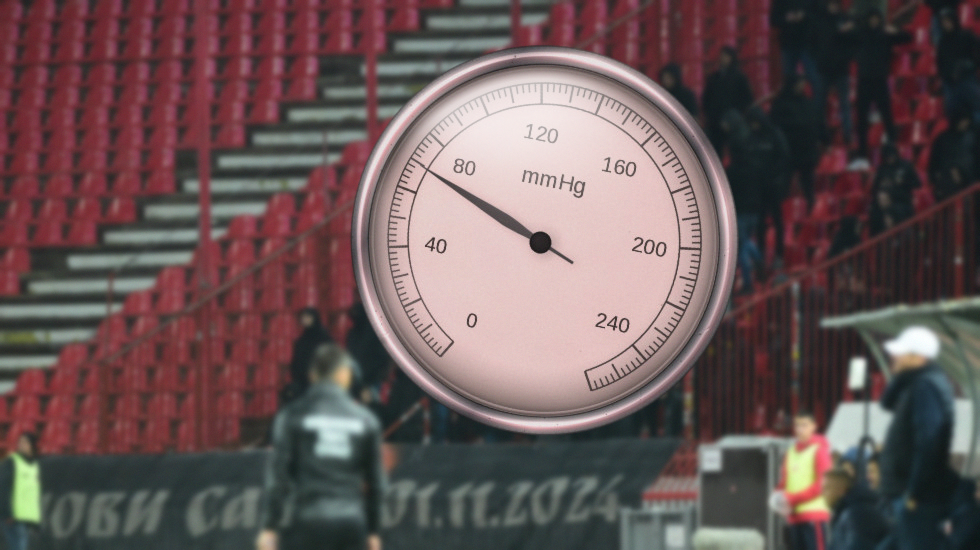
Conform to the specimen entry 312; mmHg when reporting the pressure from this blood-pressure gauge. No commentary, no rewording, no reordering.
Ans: 70; mmHg
